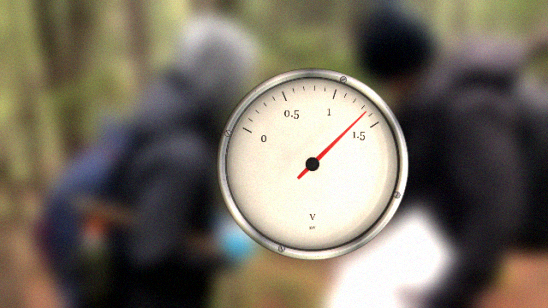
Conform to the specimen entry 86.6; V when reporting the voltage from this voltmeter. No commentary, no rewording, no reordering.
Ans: 1.35; V
